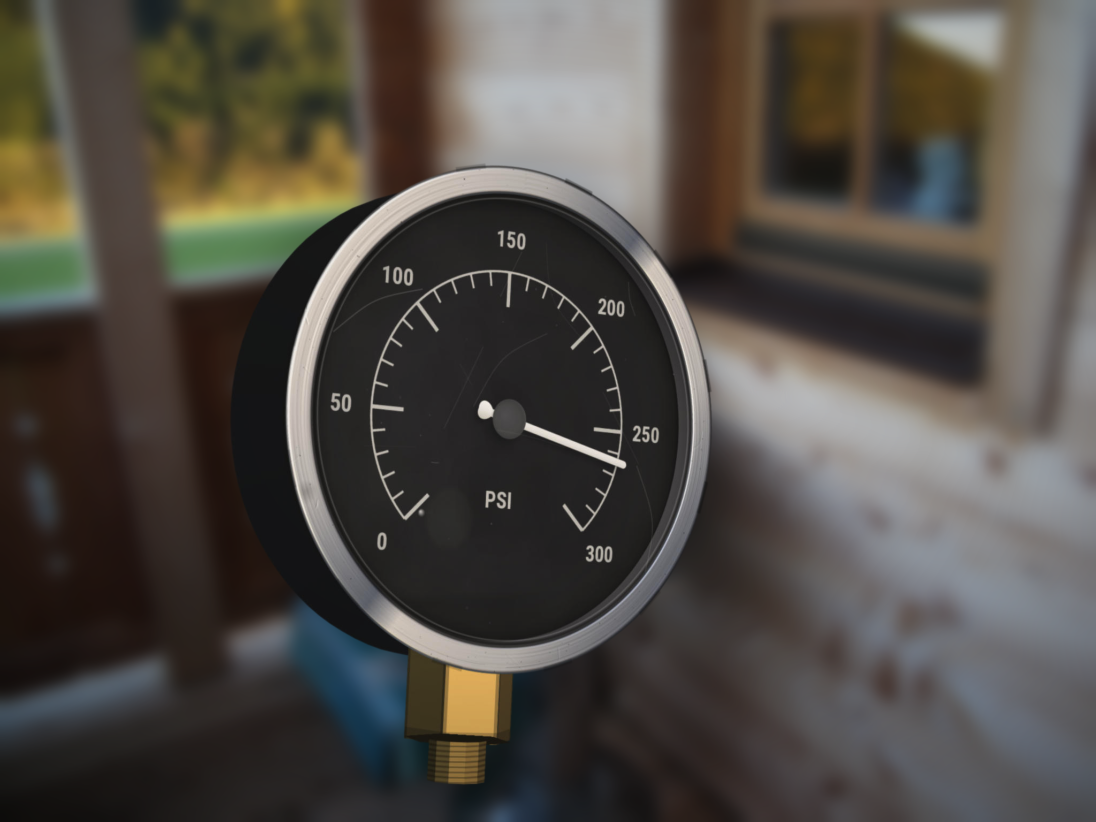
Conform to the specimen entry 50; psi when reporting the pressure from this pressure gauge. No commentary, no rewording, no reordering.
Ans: 265; psi
